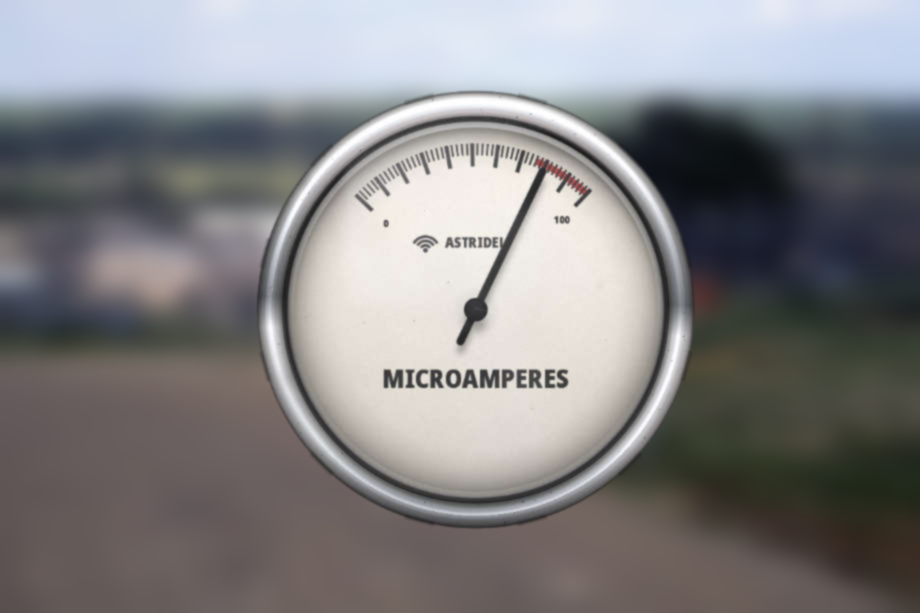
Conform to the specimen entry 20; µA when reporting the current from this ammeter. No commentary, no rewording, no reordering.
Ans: 80; µA
